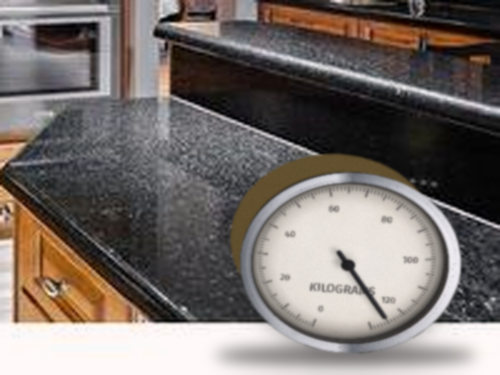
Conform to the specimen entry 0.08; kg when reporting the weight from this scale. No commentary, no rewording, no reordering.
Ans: 125; kg
